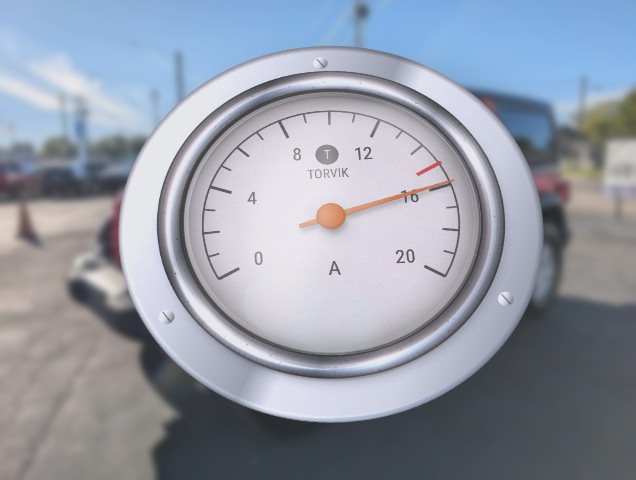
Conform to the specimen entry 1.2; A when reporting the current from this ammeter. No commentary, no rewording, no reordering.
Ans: 16; A
